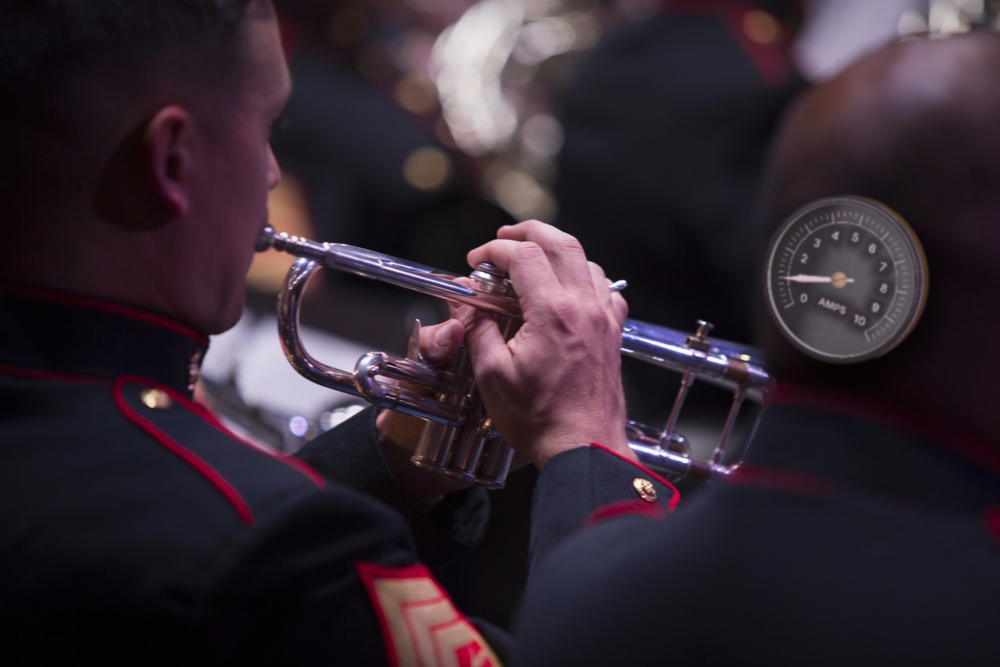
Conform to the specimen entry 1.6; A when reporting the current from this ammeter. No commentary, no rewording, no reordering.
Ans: 1; A
